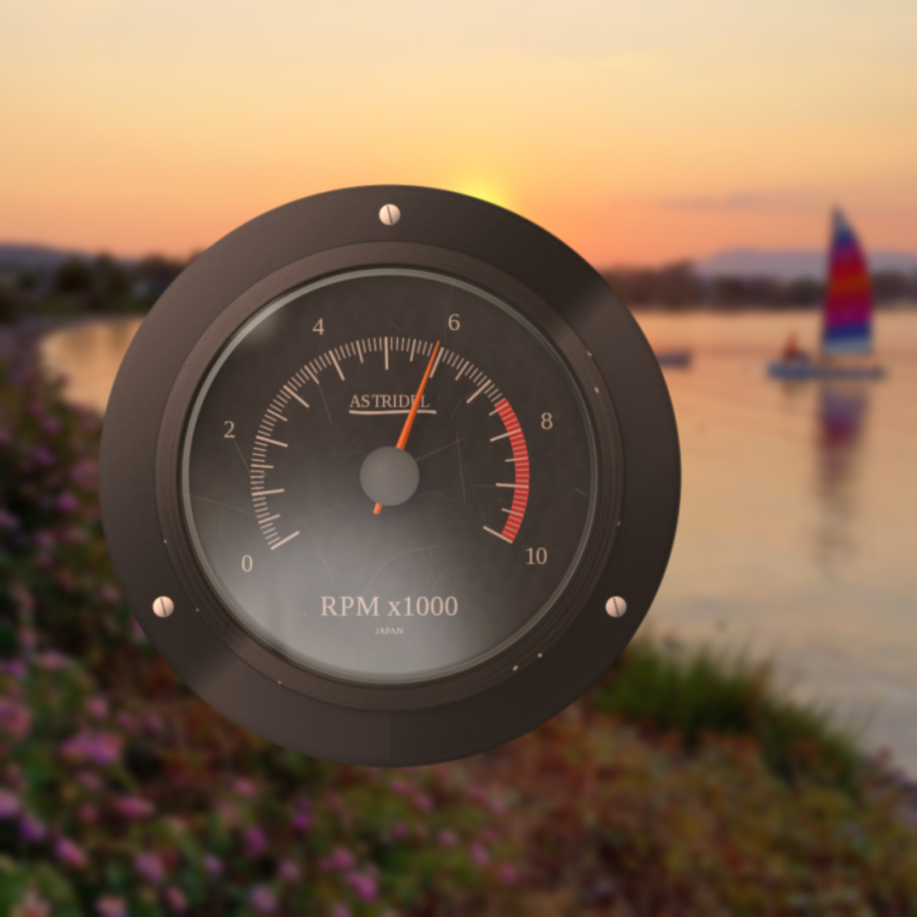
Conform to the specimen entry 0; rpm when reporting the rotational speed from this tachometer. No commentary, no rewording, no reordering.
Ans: 5900; rpm
